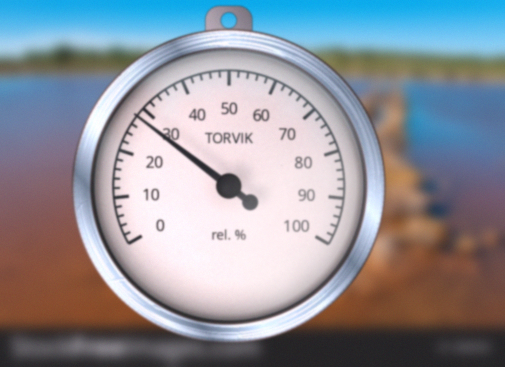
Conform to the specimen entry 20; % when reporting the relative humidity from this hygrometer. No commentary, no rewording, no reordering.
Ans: 28; %
